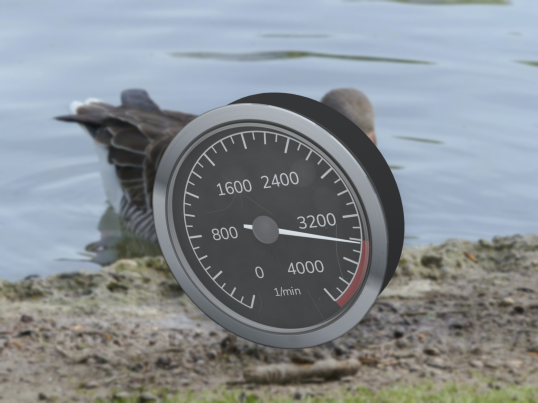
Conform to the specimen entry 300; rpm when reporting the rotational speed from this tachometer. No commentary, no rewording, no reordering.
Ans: 3400; rpm
